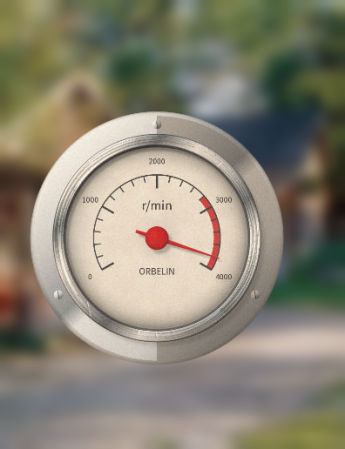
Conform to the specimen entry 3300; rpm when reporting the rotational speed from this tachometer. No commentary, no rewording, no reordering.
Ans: 3800; rpm
